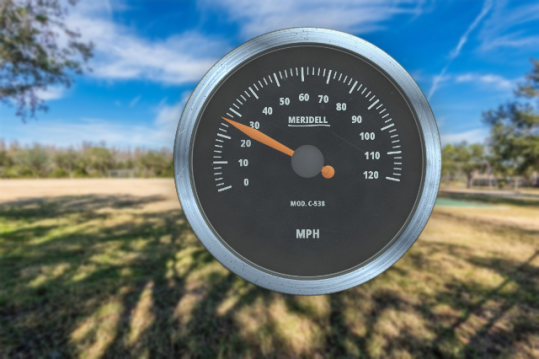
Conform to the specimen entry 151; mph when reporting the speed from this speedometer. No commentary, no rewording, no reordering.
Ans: 26; mph
